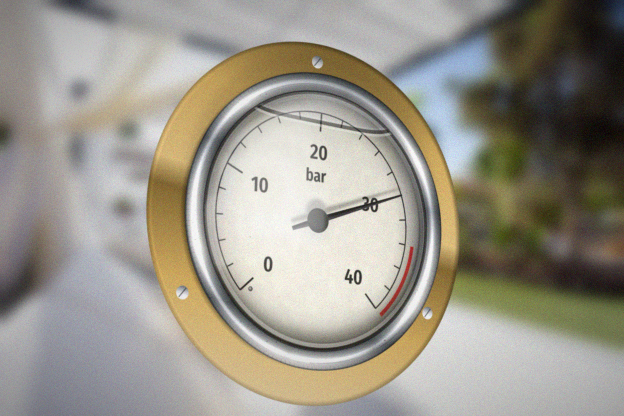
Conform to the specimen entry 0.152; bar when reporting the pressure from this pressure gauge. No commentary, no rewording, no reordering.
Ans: 30; bar
